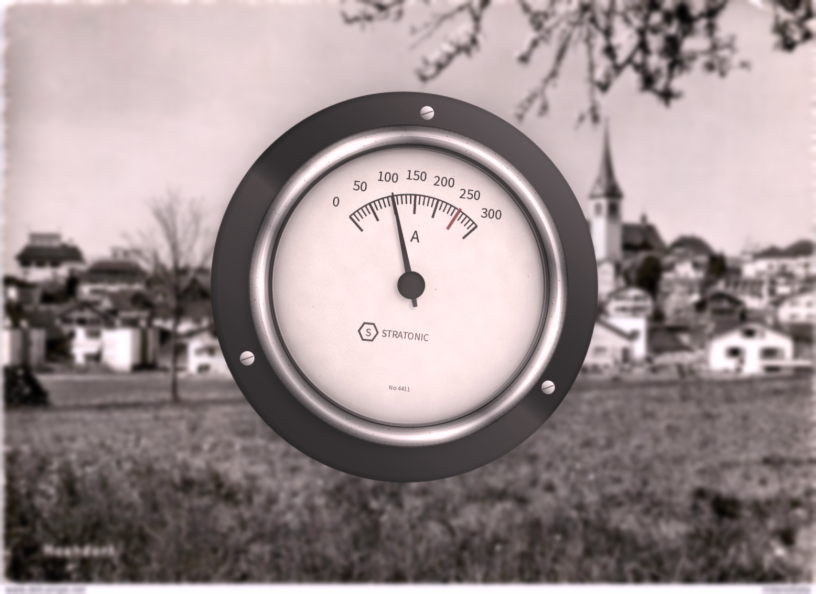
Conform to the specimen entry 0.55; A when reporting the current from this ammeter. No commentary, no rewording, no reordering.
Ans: 100; A
